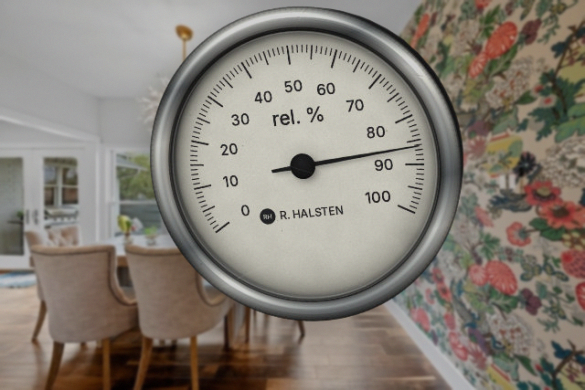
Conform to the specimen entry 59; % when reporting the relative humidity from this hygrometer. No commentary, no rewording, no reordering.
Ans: 86; %
